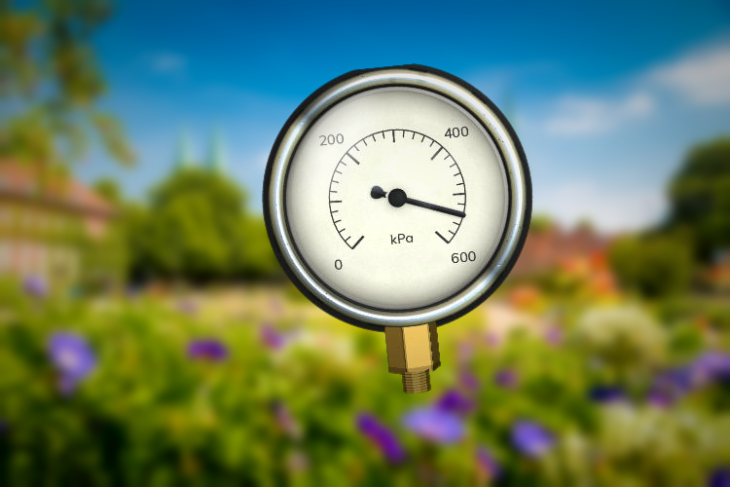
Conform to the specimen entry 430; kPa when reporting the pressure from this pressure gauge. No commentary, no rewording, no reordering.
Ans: 540; kPa
